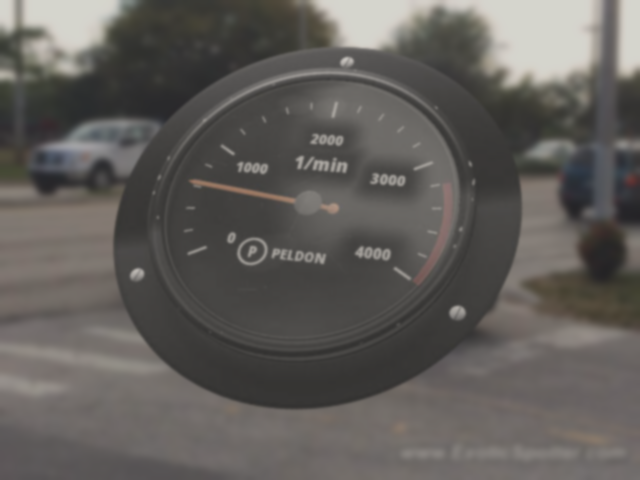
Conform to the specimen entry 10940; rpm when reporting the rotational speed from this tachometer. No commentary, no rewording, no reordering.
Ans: 600; rpm
